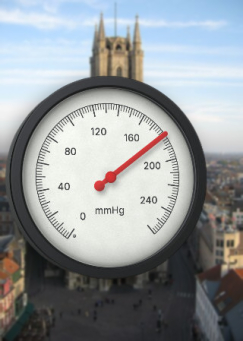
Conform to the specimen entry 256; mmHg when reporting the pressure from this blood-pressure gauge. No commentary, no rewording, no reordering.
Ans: 180; mmHg
